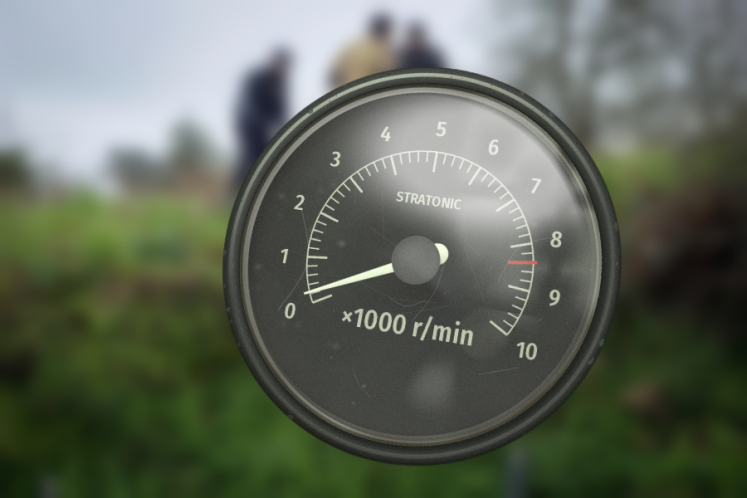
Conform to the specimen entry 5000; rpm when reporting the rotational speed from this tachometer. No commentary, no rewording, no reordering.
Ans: 200; rpm
